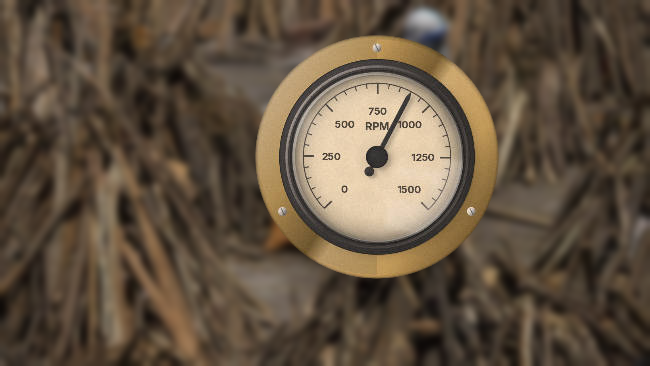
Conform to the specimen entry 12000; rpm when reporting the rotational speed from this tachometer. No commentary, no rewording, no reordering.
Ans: 900; rpm
